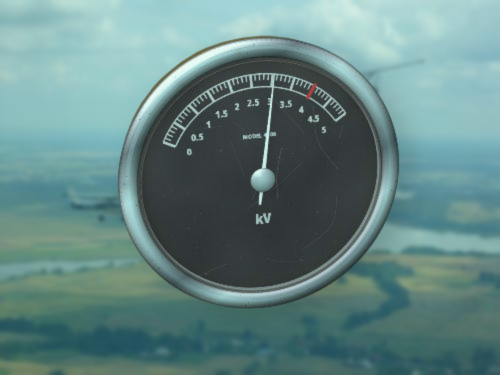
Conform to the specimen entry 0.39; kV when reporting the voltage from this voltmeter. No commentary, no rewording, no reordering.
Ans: 3; kV
